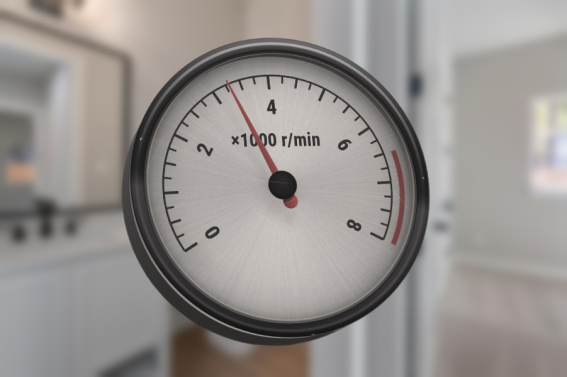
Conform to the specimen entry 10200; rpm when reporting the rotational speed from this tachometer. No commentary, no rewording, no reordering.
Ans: 3250; rpm
